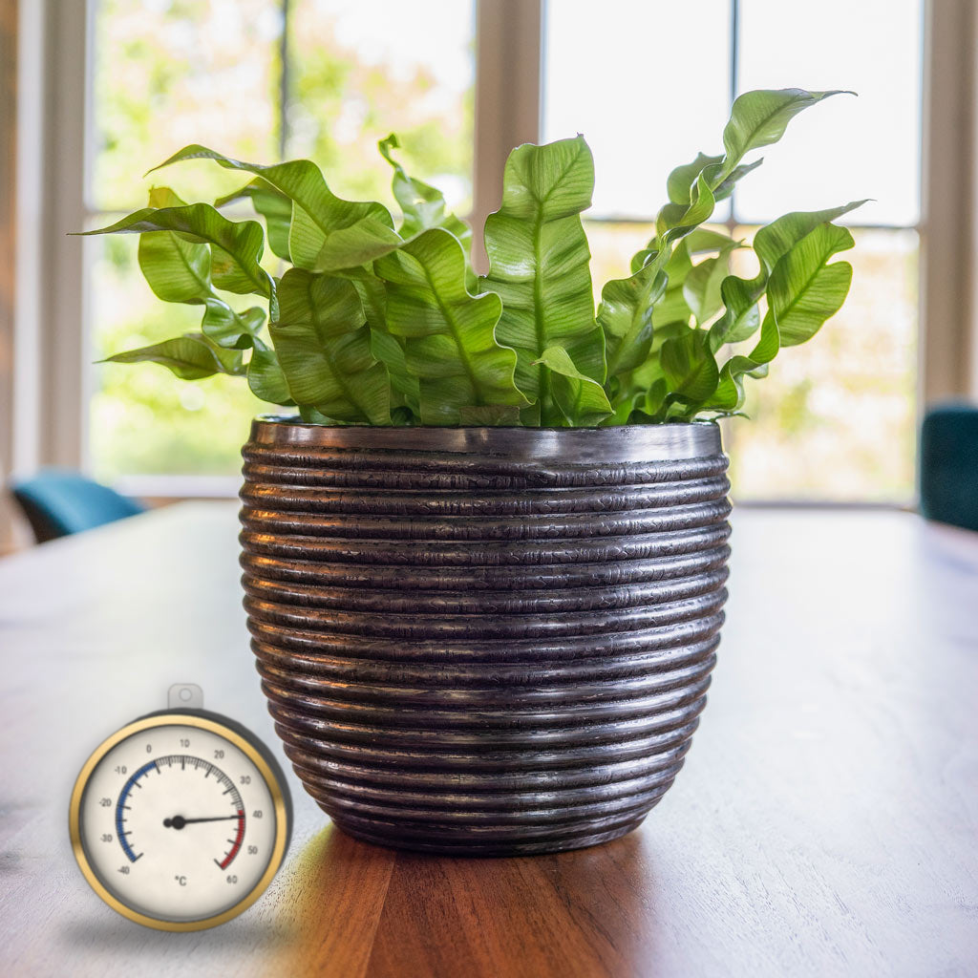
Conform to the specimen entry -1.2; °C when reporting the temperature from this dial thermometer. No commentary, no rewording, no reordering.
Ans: 40; °C
